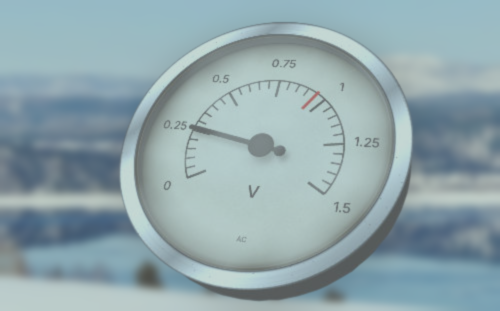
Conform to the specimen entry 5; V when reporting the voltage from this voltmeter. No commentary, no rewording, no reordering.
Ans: 0.25; V
